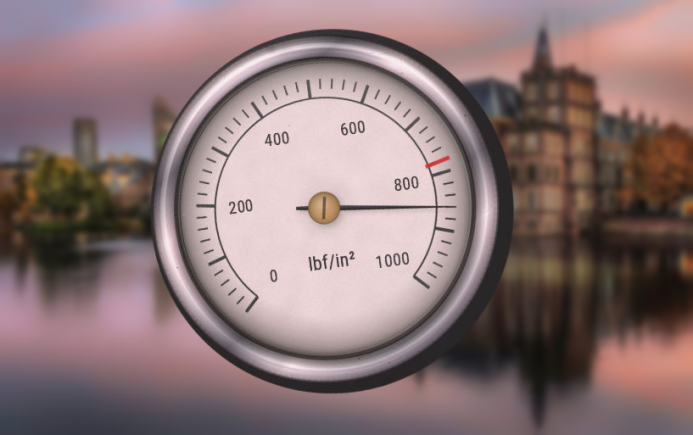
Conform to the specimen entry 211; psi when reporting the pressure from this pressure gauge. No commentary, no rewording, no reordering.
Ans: 860; psi
